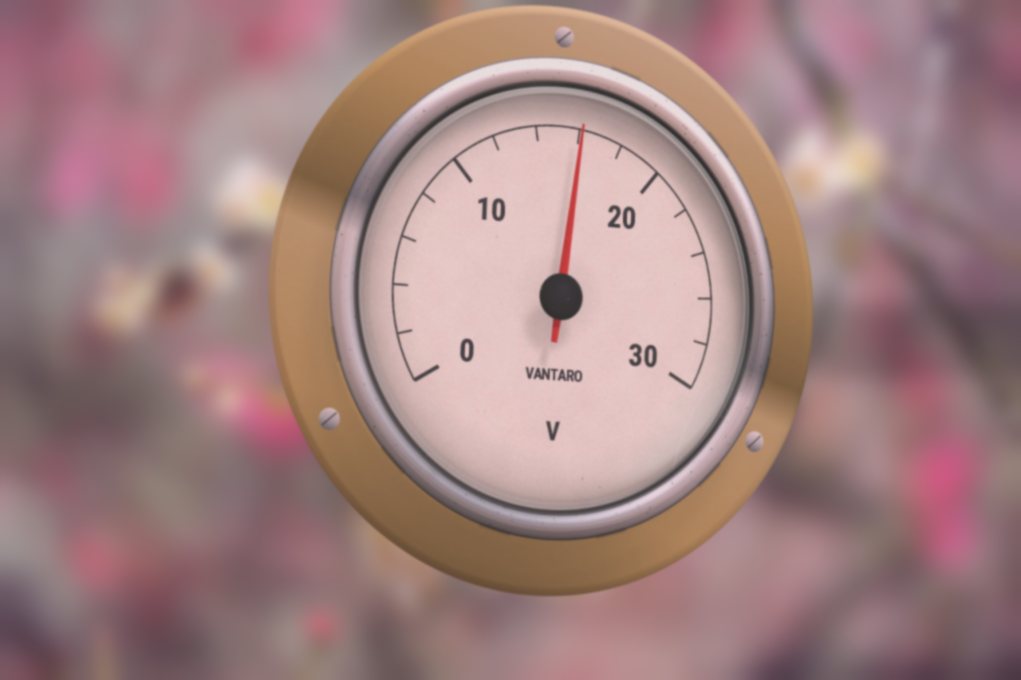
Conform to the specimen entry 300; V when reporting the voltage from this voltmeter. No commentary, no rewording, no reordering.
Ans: 16; V
